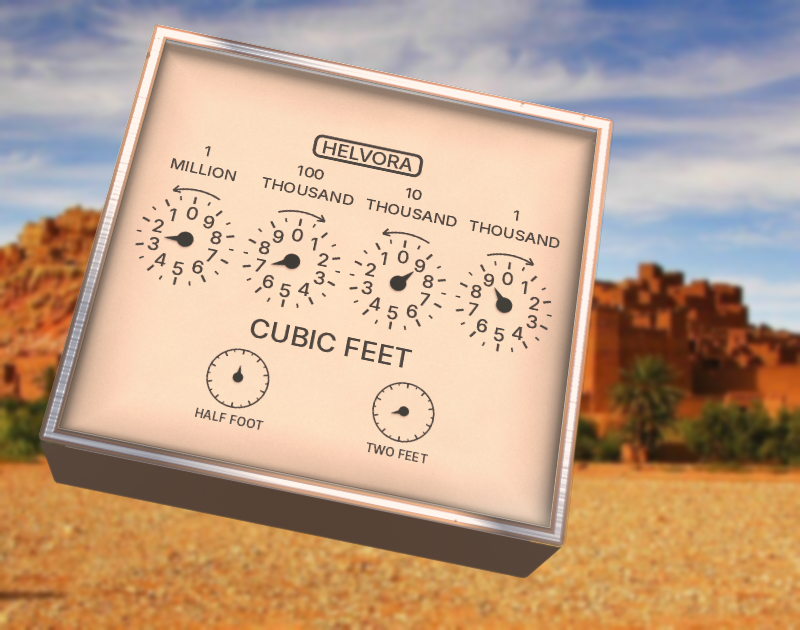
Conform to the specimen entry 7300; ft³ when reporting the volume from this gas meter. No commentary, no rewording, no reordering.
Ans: 268900; ft³
